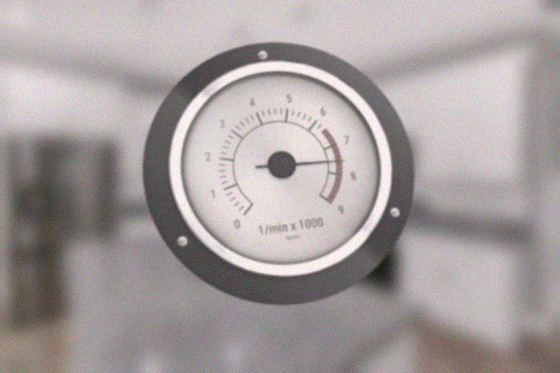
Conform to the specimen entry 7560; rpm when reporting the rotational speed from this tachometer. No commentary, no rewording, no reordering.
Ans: 7600; rpm
